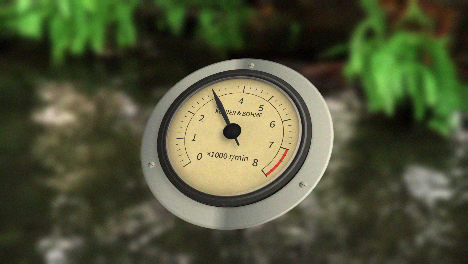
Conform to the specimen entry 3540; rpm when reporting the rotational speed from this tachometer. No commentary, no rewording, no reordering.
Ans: 3000; rpm
